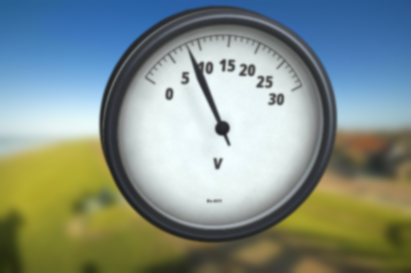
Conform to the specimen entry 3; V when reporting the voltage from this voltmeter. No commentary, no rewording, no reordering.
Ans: 8; V
